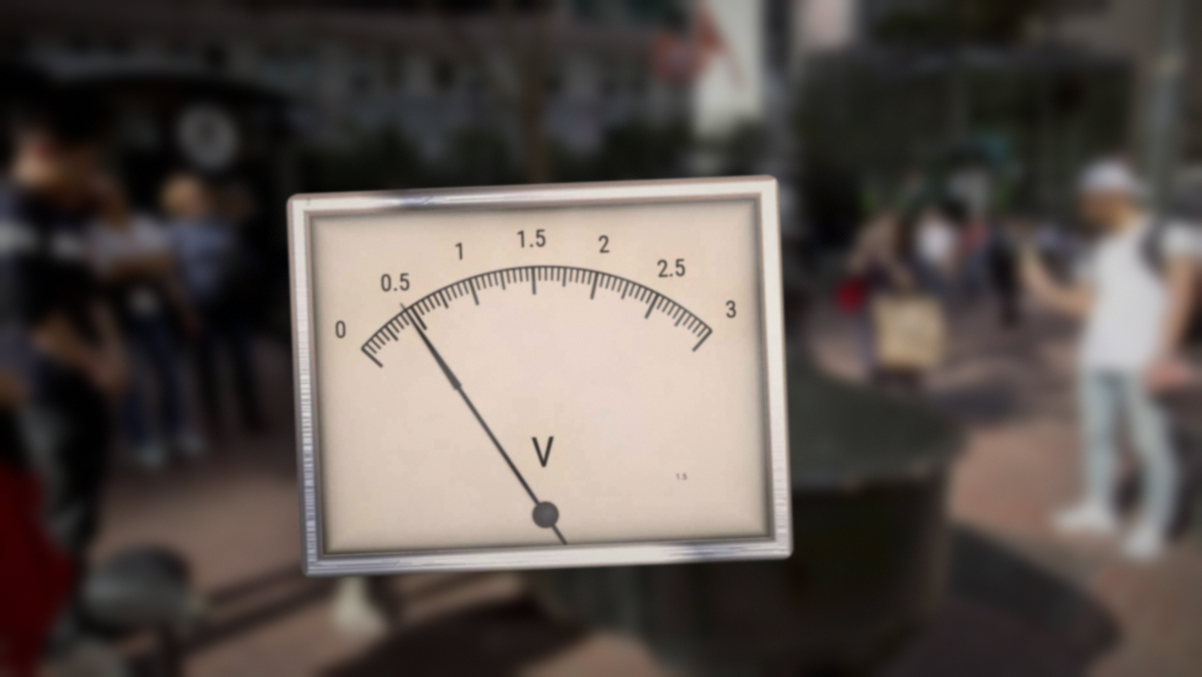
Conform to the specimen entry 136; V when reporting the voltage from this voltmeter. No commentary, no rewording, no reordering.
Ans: 0.45; V
